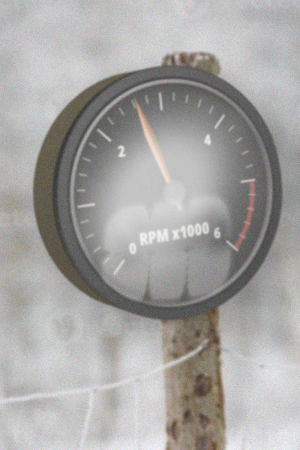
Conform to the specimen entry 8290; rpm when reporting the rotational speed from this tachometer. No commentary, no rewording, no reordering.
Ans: 2600; rpm
